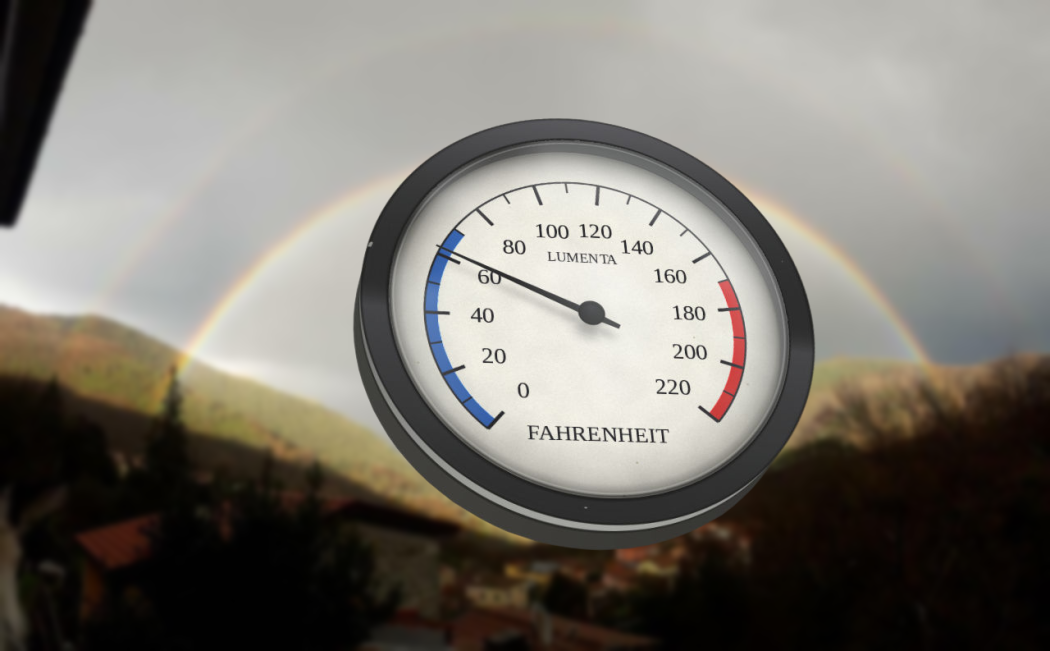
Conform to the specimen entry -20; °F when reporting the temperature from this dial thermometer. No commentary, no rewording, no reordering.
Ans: 60; °F
